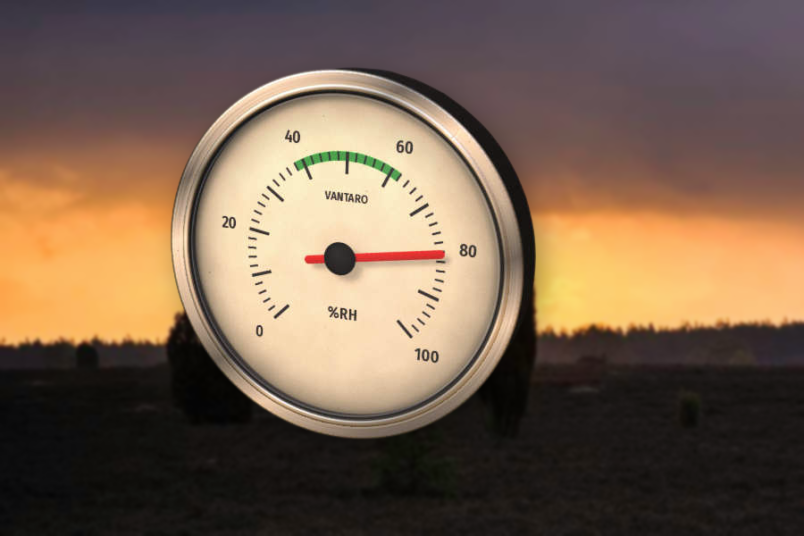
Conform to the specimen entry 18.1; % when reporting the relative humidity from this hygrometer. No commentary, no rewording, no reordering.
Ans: 80; %
